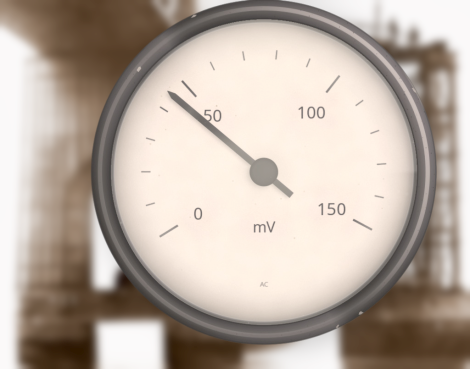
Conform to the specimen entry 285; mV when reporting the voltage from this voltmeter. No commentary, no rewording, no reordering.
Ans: 45; mV
